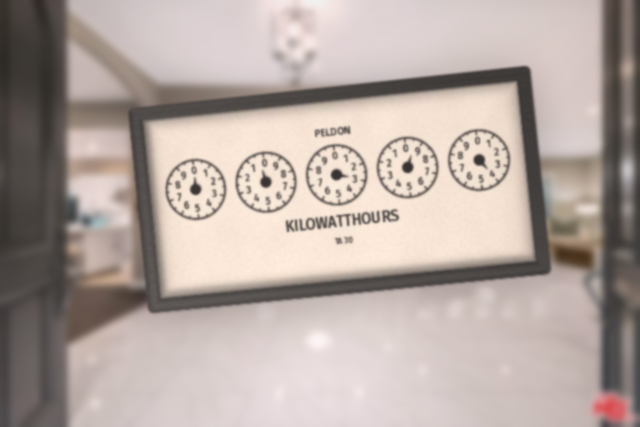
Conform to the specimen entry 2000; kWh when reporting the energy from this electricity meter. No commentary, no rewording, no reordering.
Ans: 294; kWh
